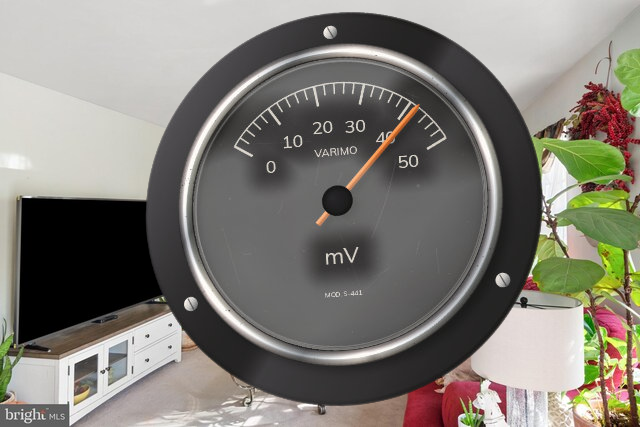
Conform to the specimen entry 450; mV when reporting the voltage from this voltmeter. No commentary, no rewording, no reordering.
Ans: 42; mV
